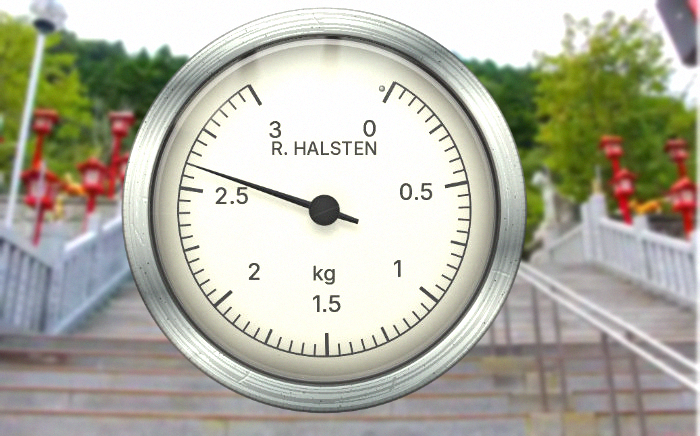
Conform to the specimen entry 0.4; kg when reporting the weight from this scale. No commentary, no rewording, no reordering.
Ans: 2.6; kg
